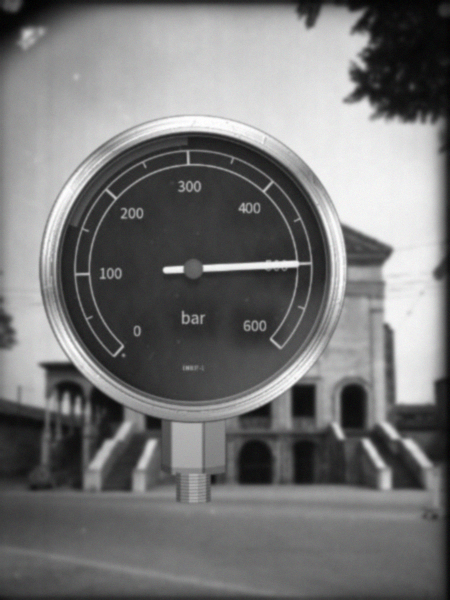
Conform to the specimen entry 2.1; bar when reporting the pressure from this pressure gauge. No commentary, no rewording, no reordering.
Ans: 500; bar
